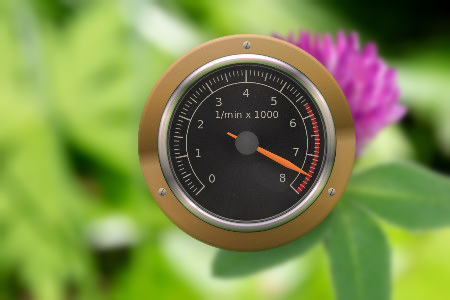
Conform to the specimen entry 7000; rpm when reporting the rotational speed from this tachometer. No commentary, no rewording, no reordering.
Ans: 7500; rpm
